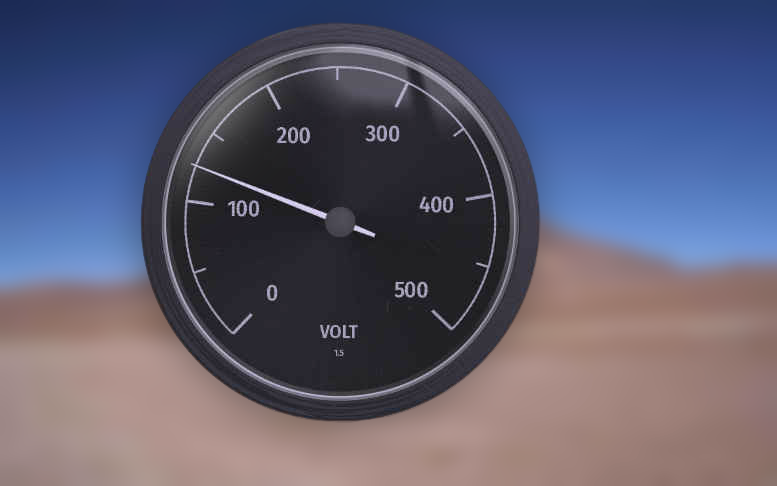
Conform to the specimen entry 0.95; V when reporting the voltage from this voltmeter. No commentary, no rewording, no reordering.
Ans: 125; V
